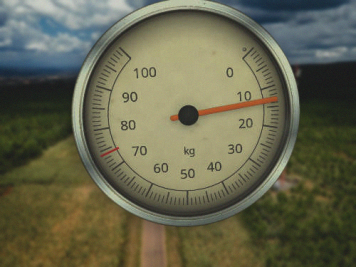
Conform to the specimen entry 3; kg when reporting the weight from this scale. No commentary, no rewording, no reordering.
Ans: 13; kg
